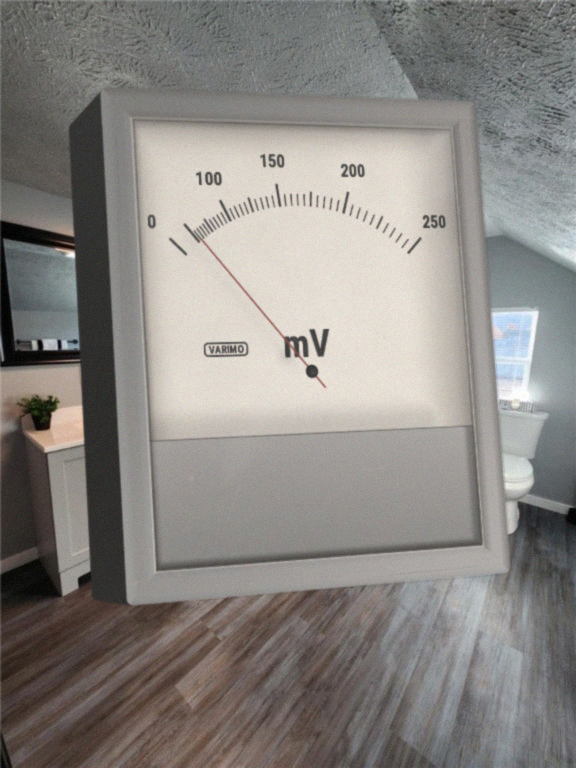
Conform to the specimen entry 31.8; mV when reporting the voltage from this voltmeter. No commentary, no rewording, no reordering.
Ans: 50; mV
